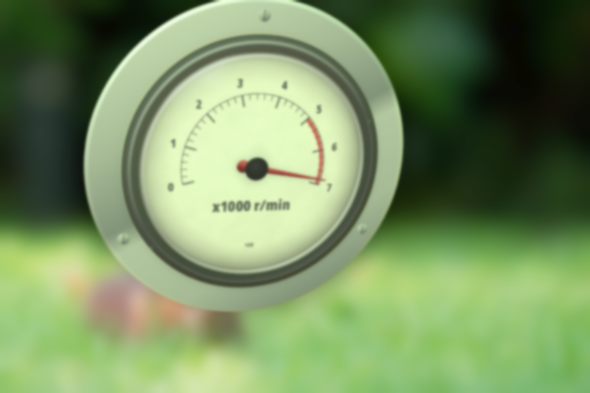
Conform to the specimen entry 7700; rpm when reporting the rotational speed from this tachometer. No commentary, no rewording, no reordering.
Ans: 6800; rpm
